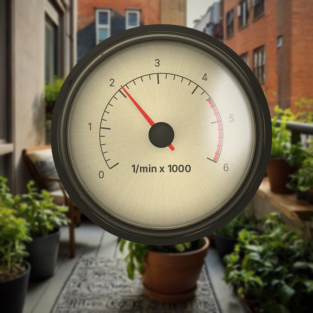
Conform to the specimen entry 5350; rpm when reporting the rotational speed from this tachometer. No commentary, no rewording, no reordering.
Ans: 2100; rpm
